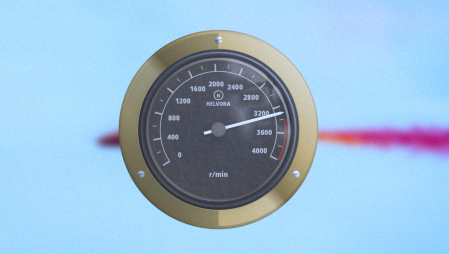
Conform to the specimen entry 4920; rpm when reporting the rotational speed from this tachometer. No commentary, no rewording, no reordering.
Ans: 3300; rpm
